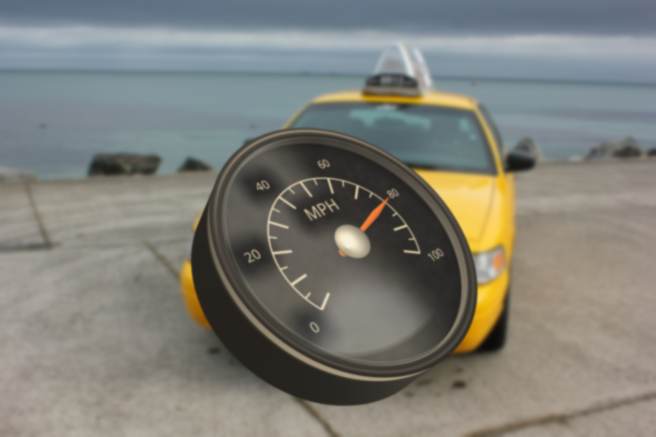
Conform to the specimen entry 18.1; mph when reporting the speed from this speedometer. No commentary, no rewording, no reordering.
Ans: 80; mph
